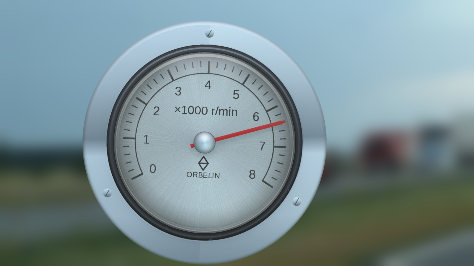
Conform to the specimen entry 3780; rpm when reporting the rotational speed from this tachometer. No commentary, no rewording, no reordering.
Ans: 6400; rpm
